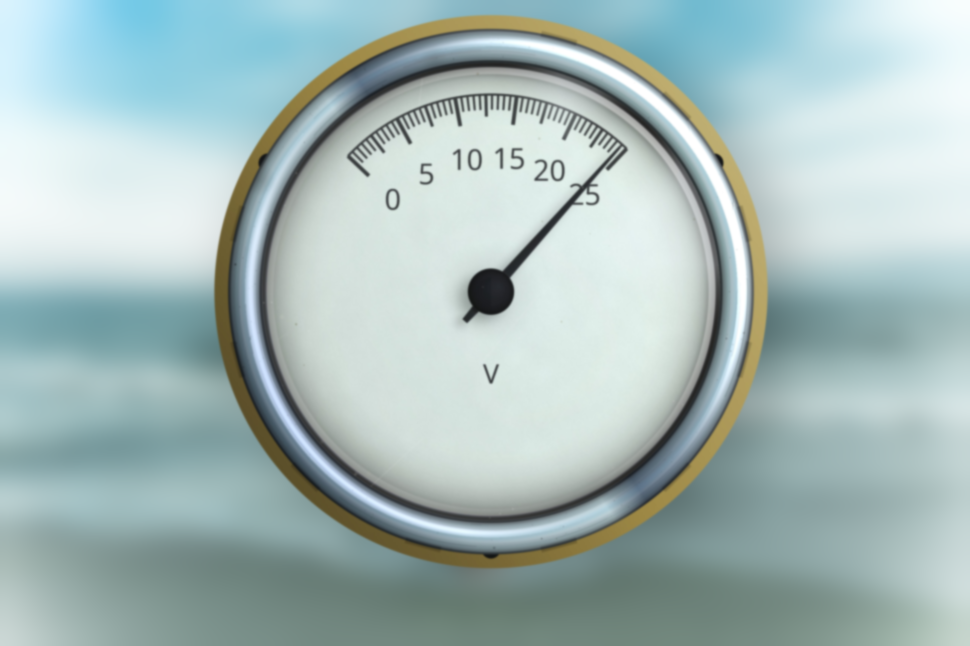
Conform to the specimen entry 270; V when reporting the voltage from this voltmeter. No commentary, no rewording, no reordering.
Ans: 24.5; V
